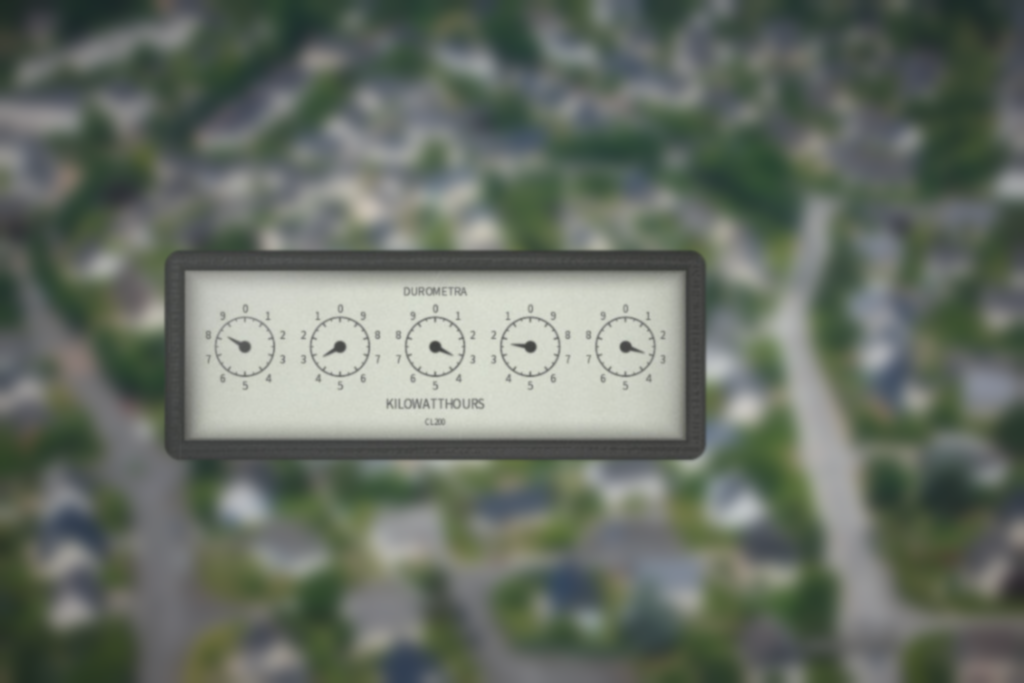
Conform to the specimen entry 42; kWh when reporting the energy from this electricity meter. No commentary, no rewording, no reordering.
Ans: 83323; kWh
